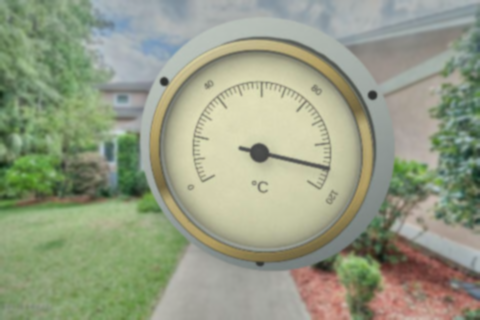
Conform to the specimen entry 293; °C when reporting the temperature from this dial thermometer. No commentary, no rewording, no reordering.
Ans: 110; °C
